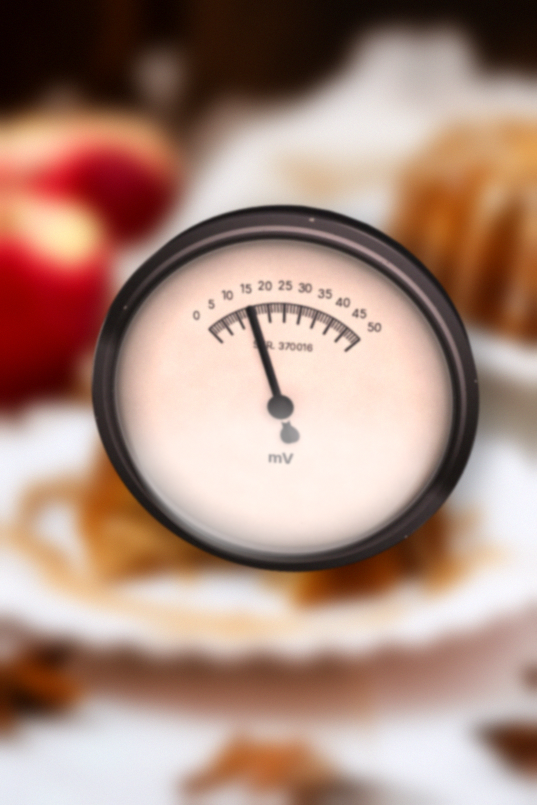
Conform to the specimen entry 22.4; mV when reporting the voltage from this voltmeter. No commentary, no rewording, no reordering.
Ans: 15; mV
